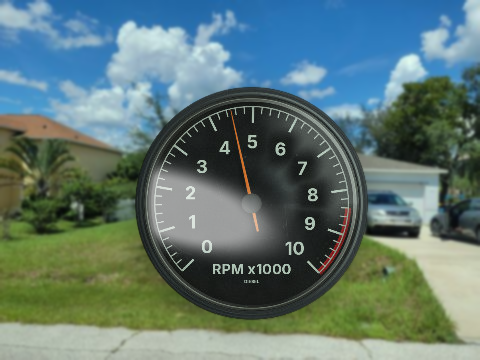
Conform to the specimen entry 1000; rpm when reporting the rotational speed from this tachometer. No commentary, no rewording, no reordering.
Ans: 4500; rpm
